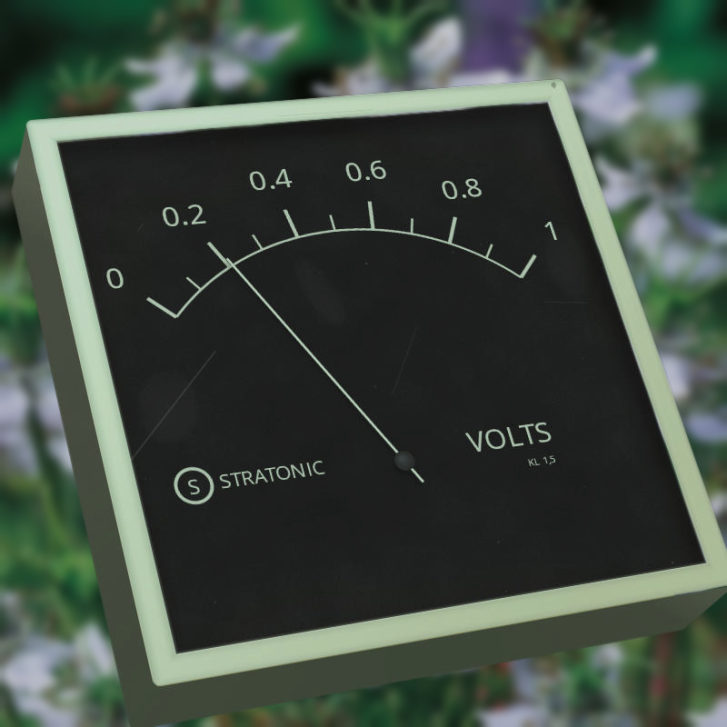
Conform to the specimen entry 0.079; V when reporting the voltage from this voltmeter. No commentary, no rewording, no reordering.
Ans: 0.2; V
